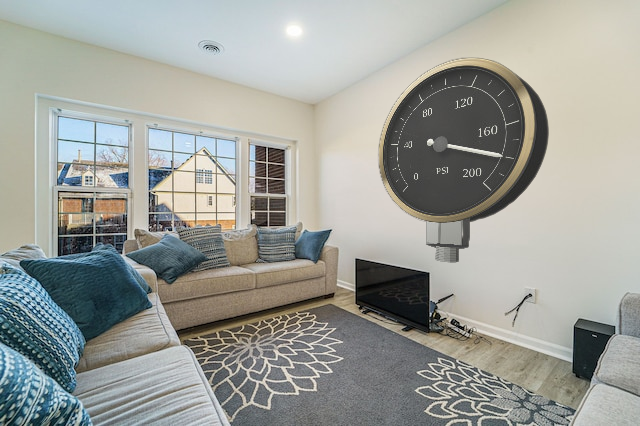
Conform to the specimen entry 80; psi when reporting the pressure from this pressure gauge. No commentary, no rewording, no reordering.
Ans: 180; psi
